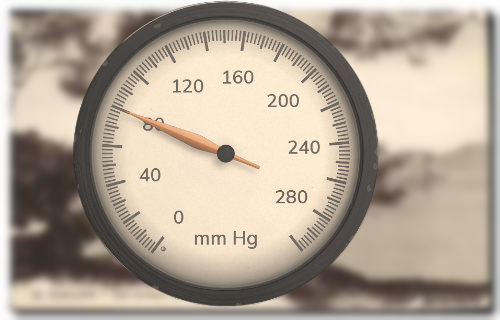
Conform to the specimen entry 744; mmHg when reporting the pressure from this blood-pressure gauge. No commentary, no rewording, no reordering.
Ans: 80; mmHg
